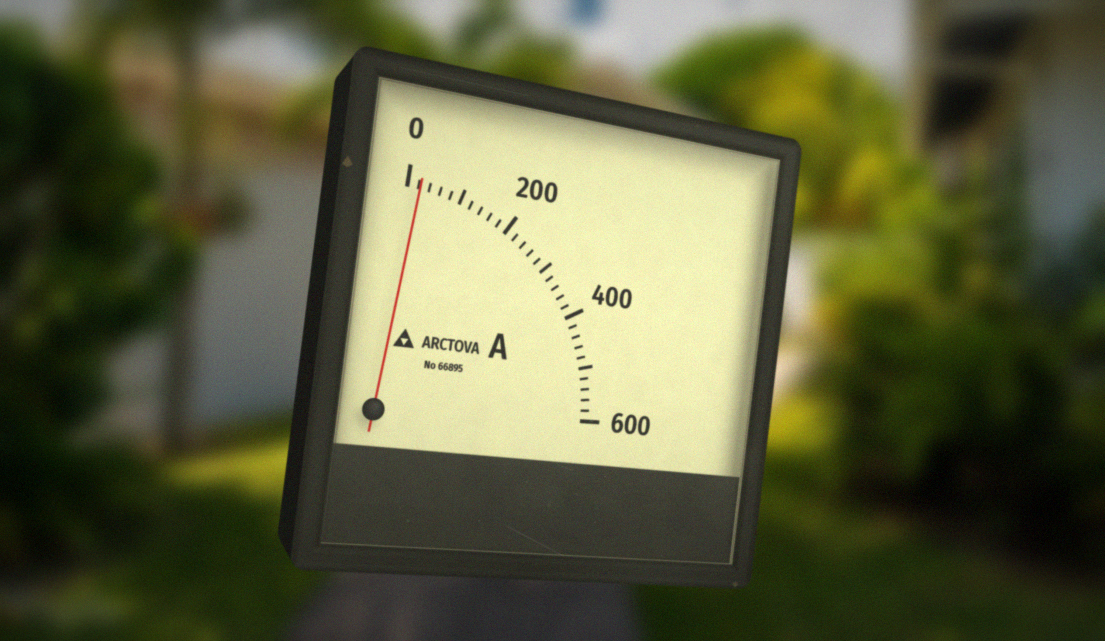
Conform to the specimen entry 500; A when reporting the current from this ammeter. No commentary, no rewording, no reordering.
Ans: 20; A
